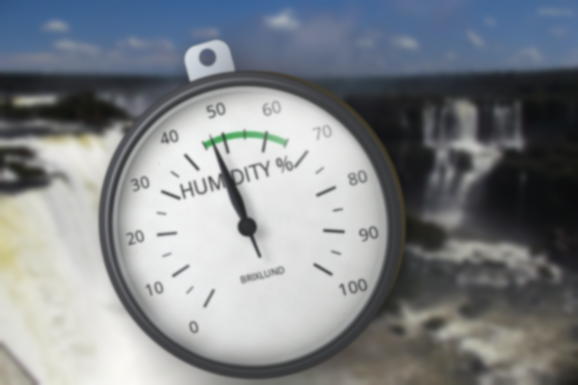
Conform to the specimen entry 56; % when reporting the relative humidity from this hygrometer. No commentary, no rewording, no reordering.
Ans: 47.5; %
